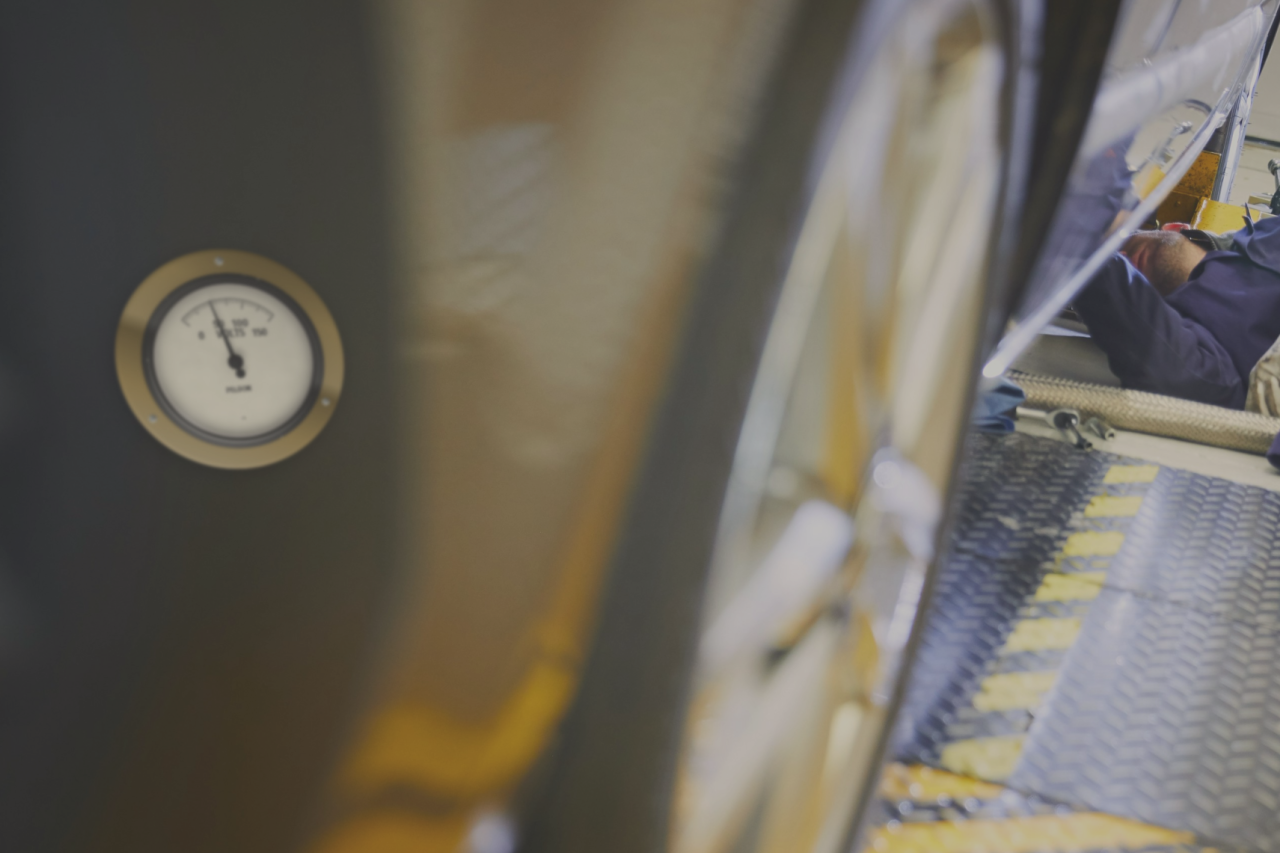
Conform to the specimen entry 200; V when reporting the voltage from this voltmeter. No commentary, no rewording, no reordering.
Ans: 50; V
